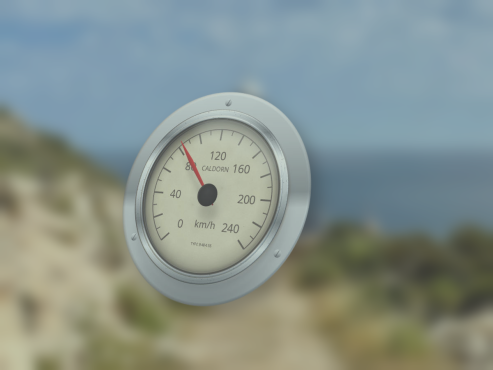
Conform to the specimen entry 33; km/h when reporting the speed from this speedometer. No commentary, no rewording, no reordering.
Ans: 85; km/h
